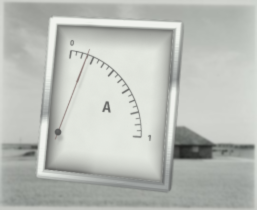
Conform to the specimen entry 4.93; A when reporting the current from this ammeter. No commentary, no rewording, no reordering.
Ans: 0.15; A
